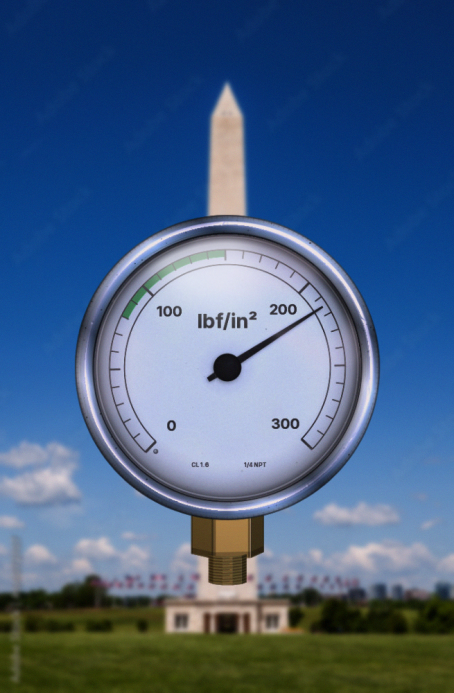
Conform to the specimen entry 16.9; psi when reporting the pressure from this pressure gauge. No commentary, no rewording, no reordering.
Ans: 215; psi
